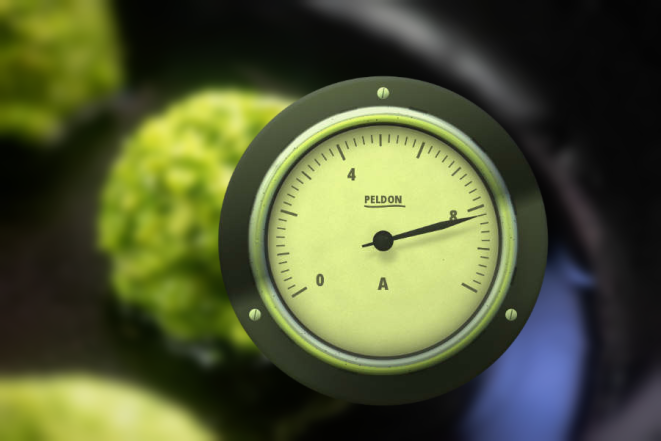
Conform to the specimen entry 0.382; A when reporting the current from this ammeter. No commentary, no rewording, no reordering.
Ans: 8.2; A
